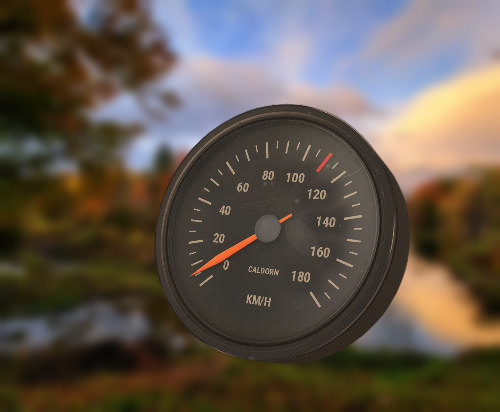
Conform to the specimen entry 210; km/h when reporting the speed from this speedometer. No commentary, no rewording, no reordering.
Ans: 5; km/h
